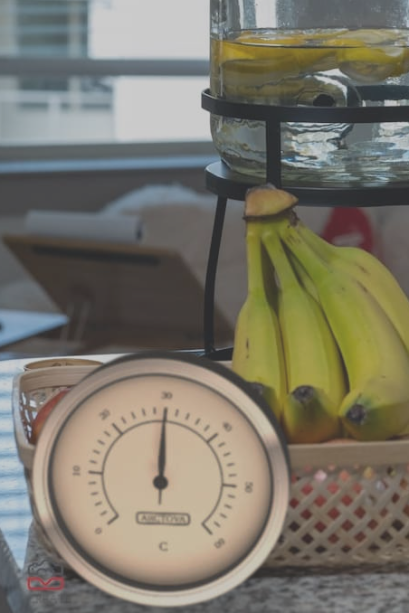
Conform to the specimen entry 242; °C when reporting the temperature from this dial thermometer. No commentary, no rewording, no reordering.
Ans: 30; °C
